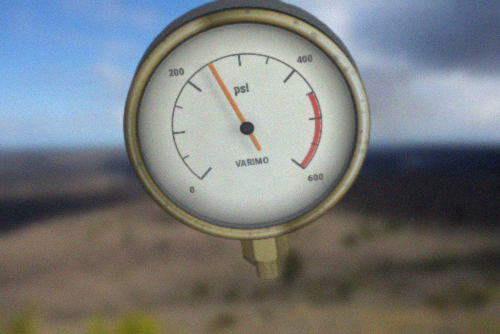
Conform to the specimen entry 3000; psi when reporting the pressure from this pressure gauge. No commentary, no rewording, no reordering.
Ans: 250; psi
